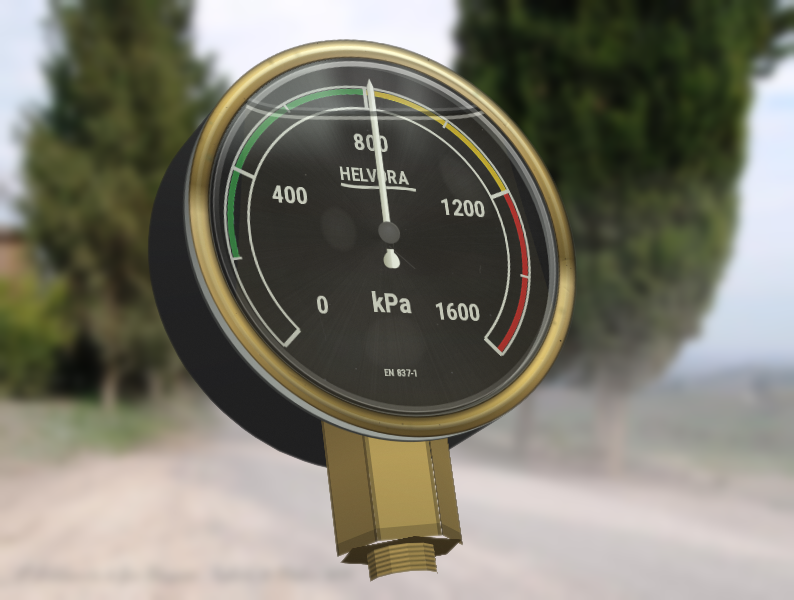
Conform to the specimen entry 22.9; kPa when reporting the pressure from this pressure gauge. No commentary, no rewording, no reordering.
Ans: 800; kPa
